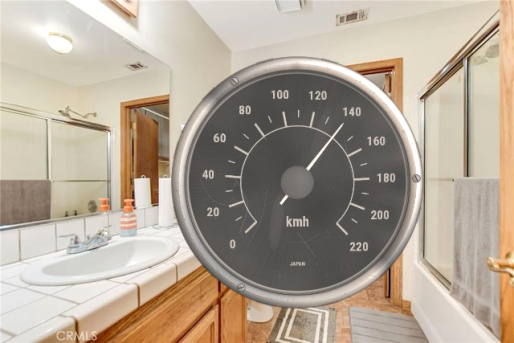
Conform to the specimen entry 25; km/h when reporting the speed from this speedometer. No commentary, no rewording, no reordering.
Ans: 140; km/h
